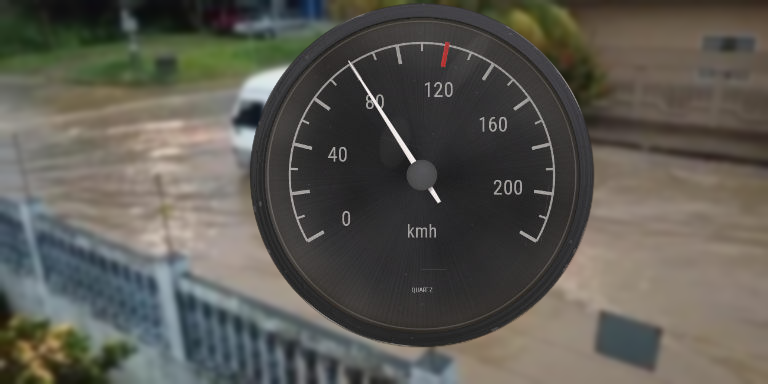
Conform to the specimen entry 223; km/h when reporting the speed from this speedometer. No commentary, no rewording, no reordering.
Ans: 80; km/h
